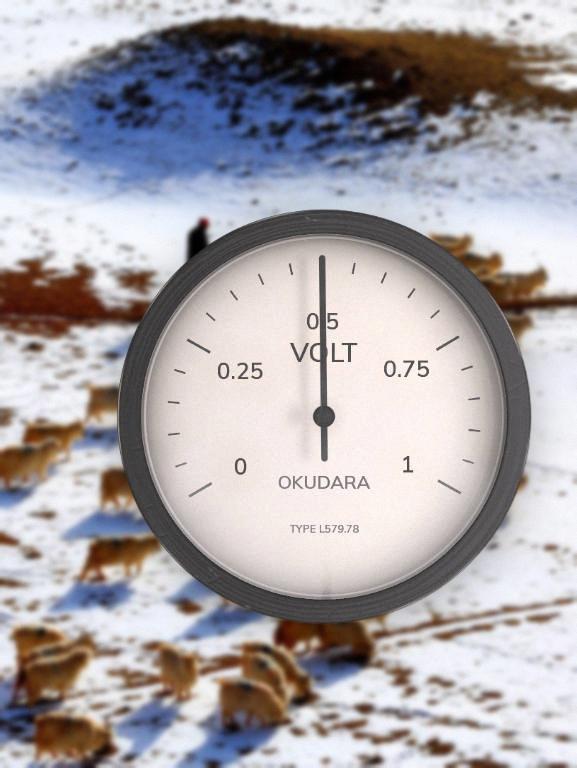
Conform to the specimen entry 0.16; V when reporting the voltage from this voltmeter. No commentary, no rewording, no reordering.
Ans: 0.5; V
